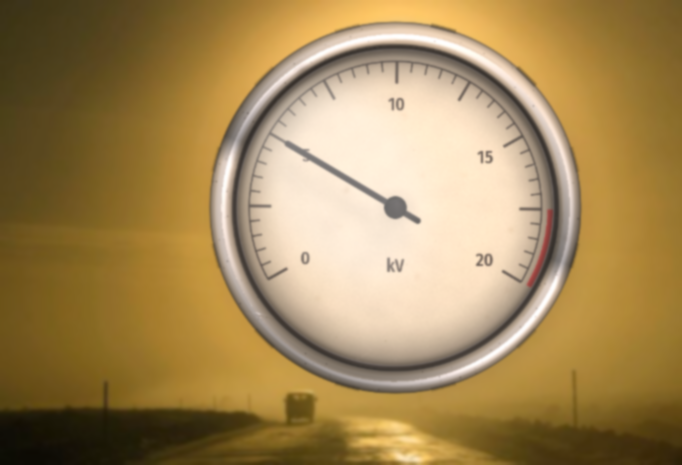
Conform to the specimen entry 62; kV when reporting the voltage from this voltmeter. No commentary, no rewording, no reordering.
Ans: 5; kV
